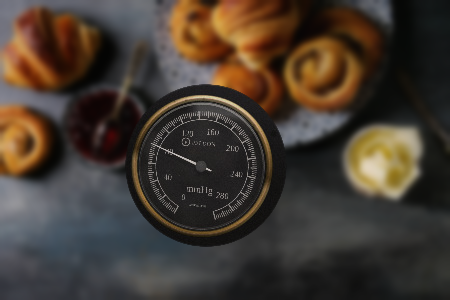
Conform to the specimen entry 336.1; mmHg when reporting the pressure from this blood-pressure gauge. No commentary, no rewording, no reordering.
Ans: 80; mmHg
